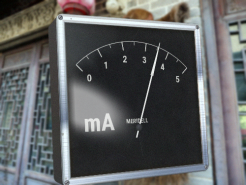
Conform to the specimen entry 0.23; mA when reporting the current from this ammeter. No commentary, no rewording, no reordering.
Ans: 3.5; mA
